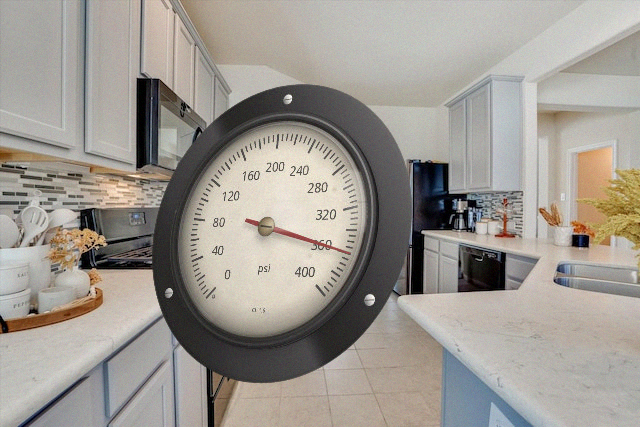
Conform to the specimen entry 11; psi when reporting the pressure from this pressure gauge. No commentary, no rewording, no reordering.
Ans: 360; psi
